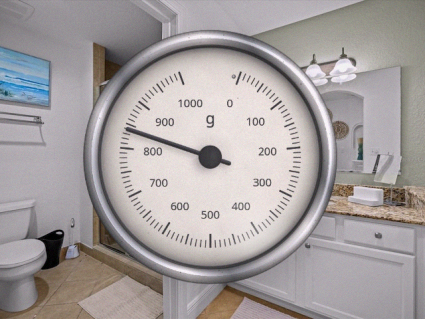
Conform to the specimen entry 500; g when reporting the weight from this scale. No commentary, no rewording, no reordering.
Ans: 840; g
